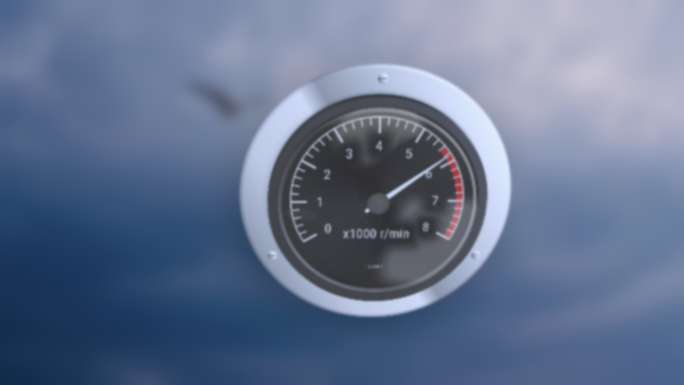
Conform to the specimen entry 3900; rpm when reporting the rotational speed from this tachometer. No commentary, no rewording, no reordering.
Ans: 5800; rpm
